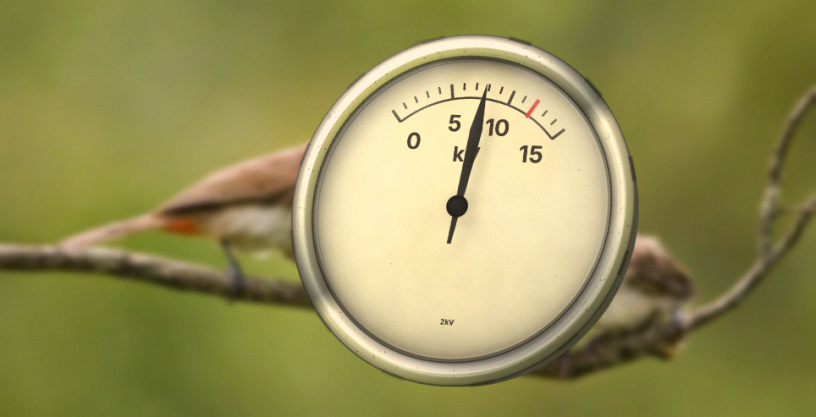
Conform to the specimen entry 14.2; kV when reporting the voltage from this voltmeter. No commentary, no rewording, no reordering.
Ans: 8; kV
